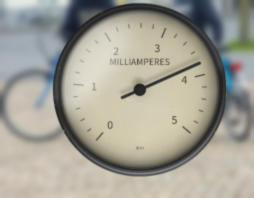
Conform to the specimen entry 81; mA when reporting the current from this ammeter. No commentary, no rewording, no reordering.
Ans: 3.8; mA
